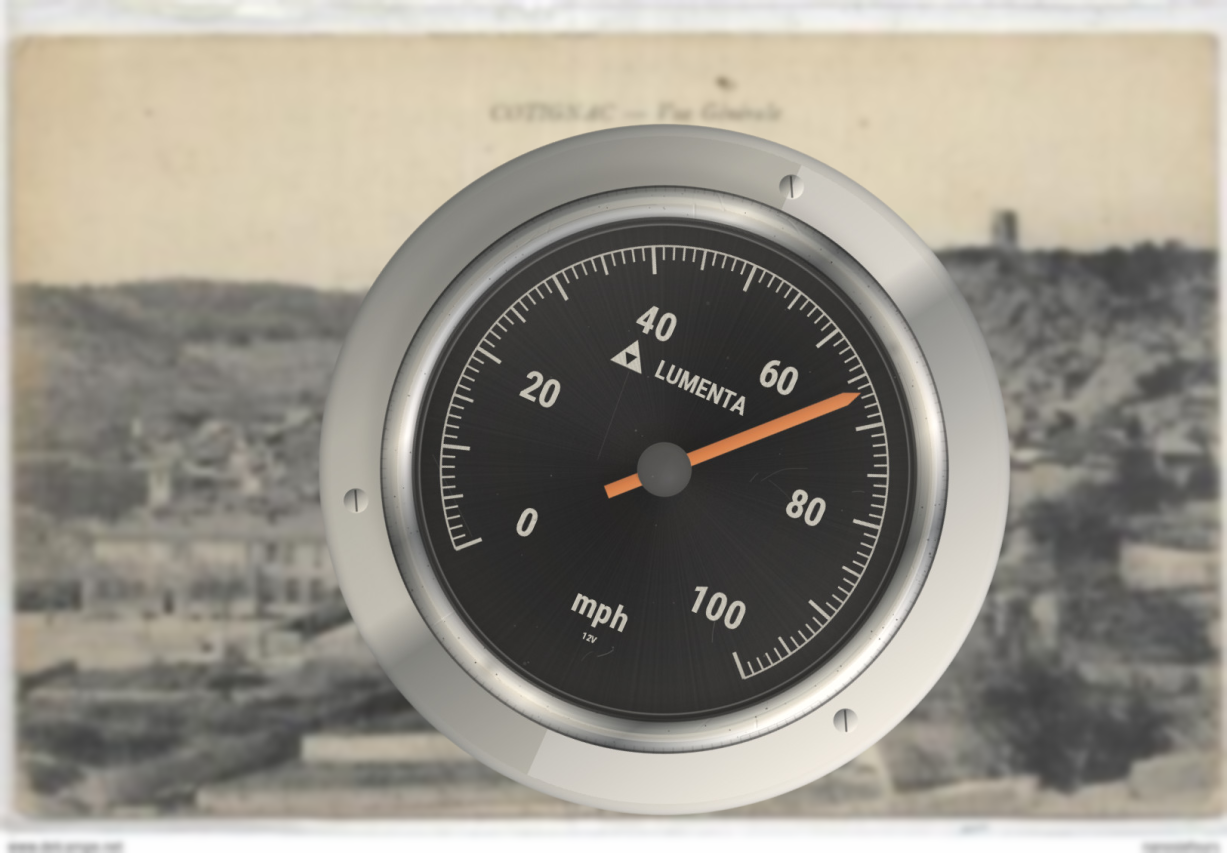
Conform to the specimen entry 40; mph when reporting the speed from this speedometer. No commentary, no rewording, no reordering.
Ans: 66.5; mph
